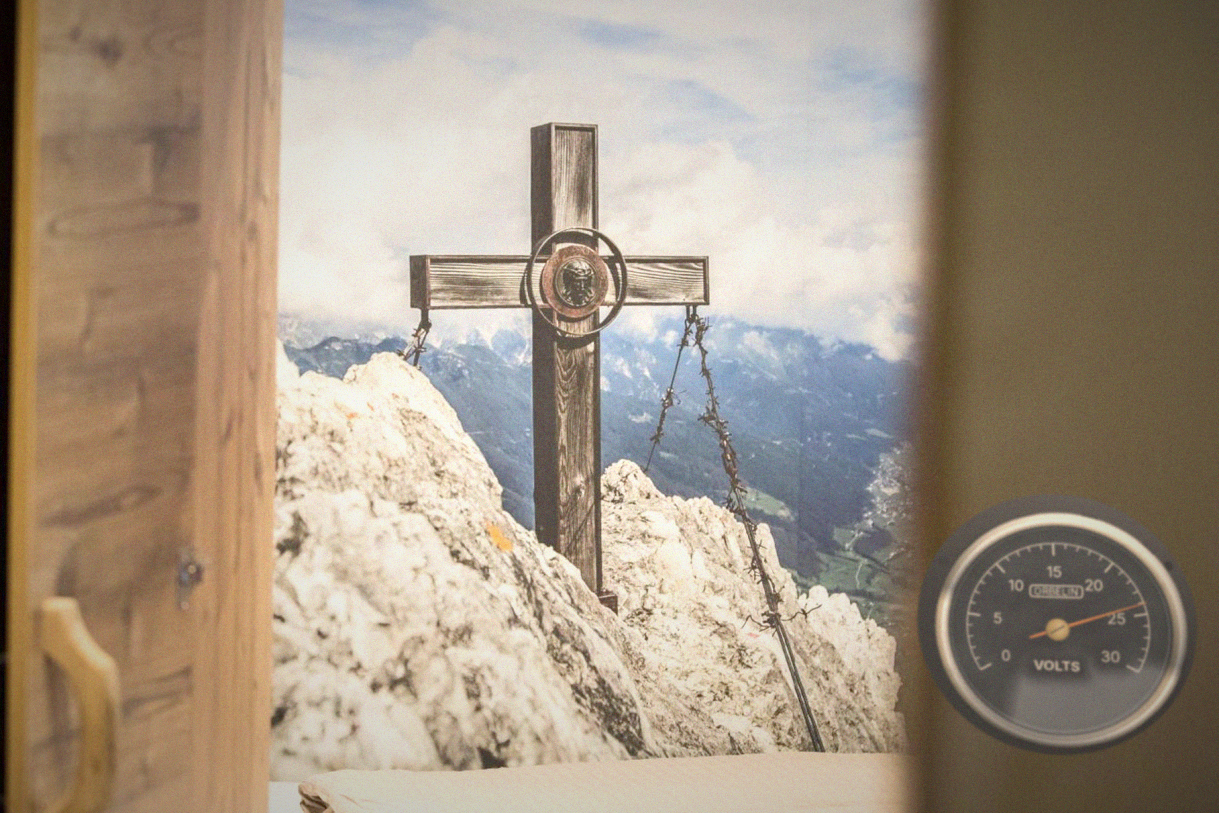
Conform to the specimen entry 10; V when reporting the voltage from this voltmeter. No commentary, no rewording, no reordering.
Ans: 24; V
